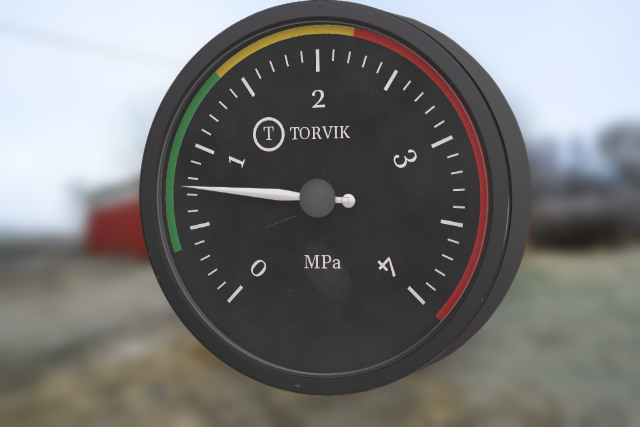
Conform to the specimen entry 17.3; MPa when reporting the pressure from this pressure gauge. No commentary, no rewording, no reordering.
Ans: 0.75; MPa
